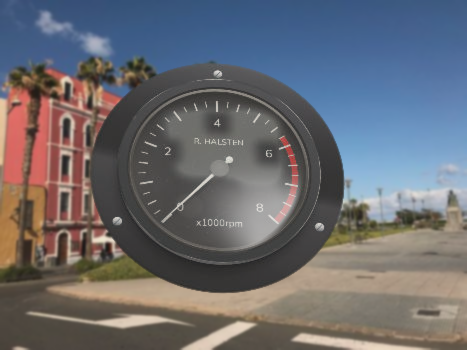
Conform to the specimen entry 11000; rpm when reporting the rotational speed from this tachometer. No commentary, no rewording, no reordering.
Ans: 0; rpm
